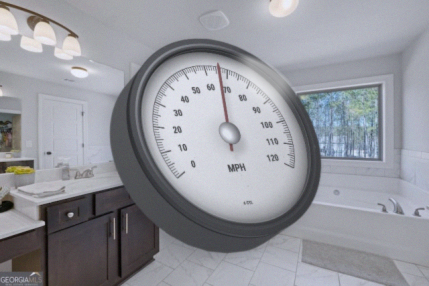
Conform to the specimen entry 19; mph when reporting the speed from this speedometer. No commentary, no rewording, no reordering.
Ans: 65; mph
